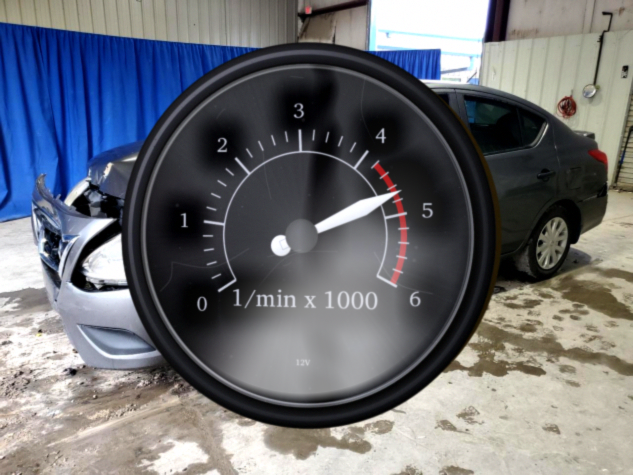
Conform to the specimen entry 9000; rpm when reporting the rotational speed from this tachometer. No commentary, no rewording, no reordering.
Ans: 4700; rpm
